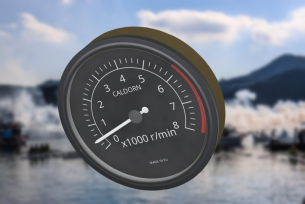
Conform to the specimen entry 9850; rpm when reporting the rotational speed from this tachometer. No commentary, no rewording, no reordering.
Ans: 400; rpm
